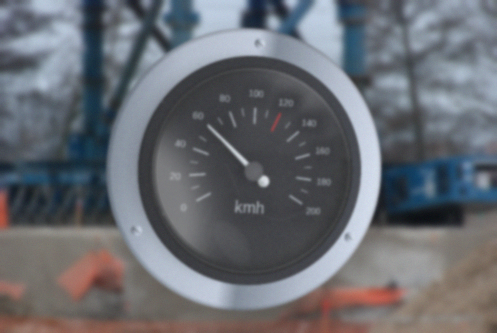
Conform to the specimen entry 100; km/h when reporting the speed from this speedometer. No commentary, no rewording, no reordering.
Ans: 60; km/h
